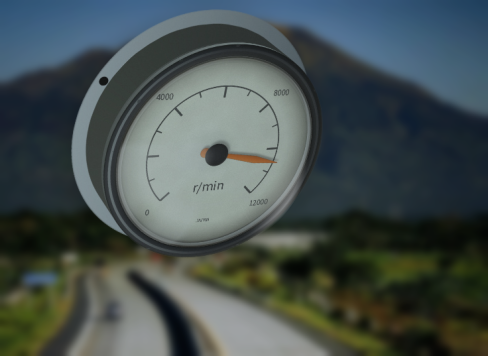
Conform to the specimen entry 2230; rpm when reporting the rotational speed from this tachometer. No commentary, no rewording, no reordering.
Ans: 10500; rpm
